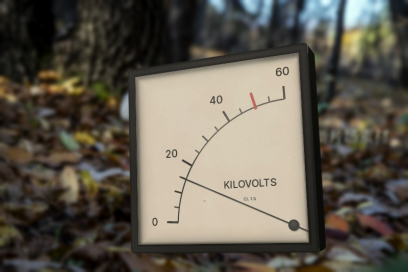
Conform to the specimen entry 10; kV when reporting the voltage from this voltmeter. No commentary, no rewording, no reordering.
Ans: 15; kV
